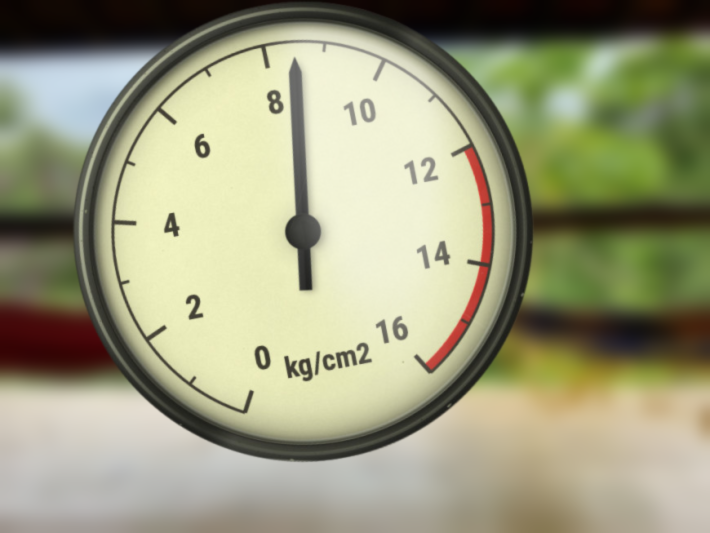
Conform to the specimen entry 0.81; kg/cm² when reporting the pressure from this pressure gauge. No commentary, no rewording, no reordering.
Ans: 8.5; kg/cm²
